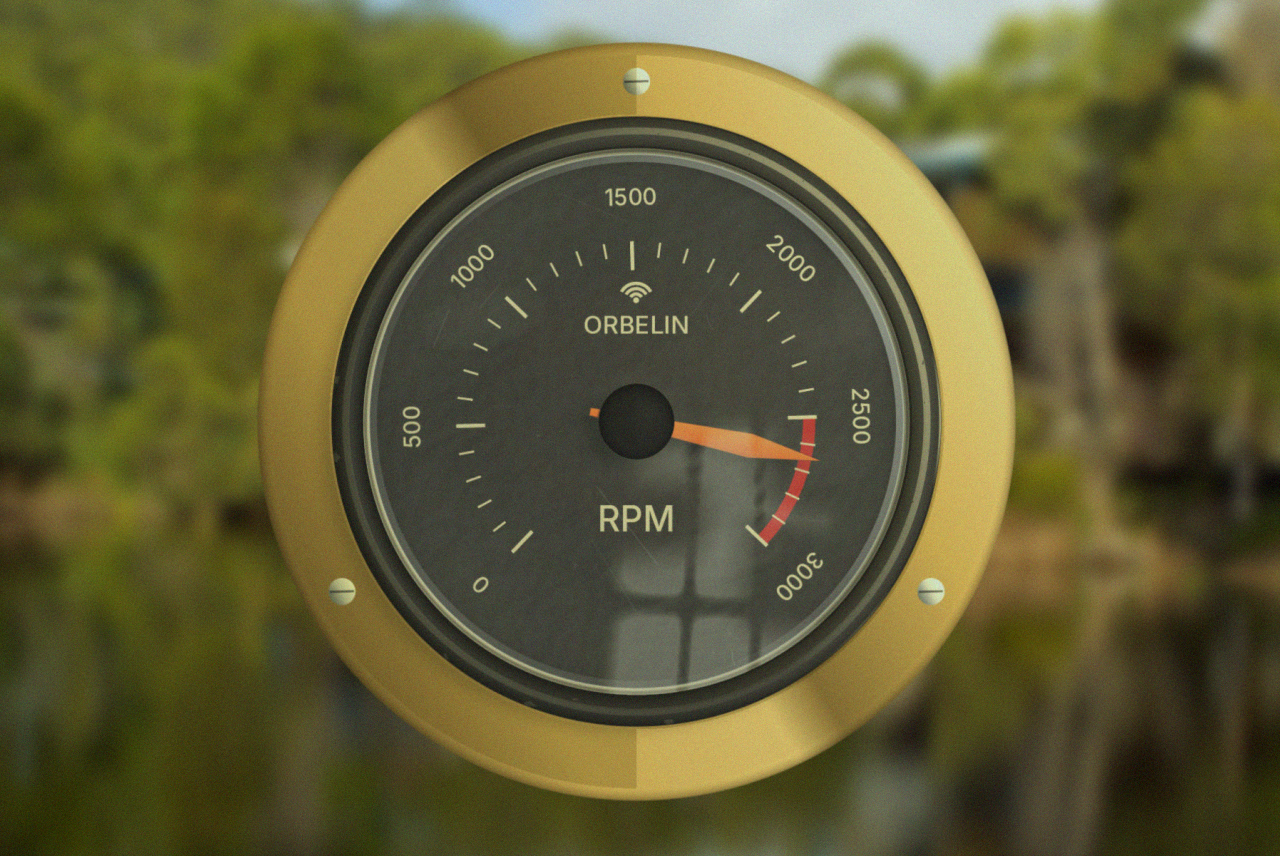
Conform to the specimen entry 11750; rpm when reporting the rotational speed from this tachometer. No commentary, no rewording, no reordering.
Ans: 2650; rpm
